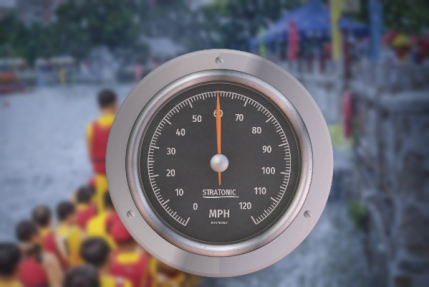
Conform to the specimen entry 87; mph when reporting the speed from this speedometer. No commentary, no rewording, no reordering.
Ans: 60; mph
